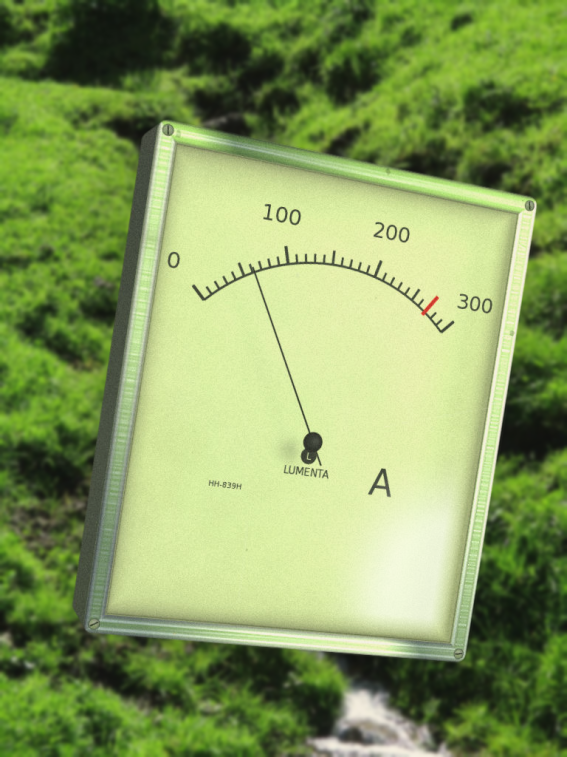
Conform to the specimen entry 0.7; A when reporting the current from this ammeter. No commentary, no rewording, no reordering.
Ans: 60; A
